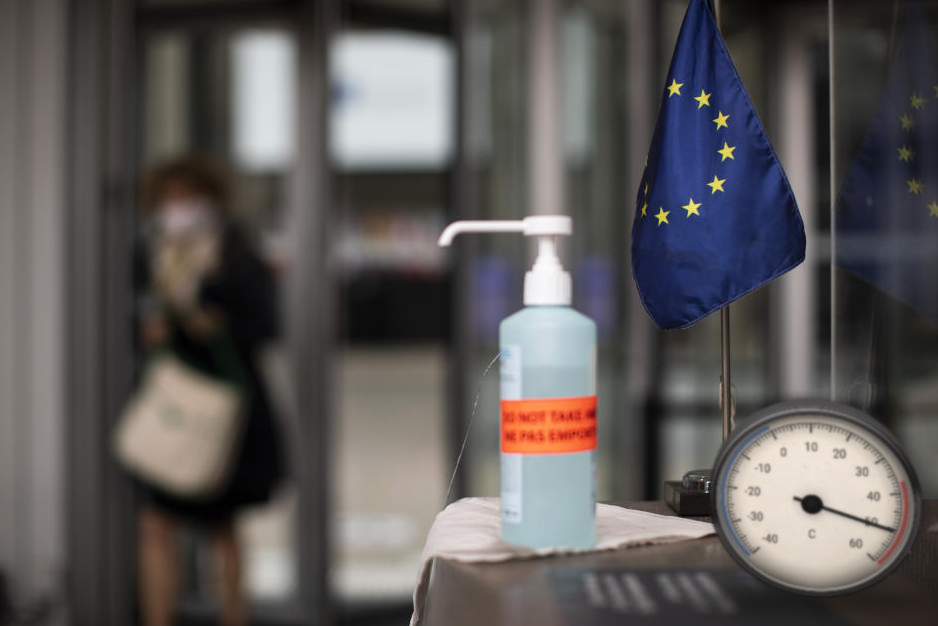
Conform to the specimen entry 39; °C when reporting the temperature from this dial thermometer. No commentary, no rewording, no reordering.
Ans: 50; °C
